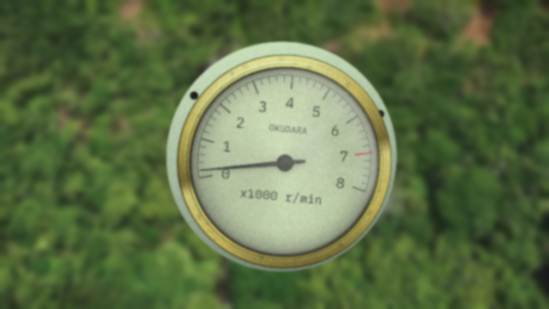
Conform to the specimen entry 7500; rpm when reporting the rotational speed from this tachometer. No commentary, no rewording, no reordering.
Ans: 200; rpm
